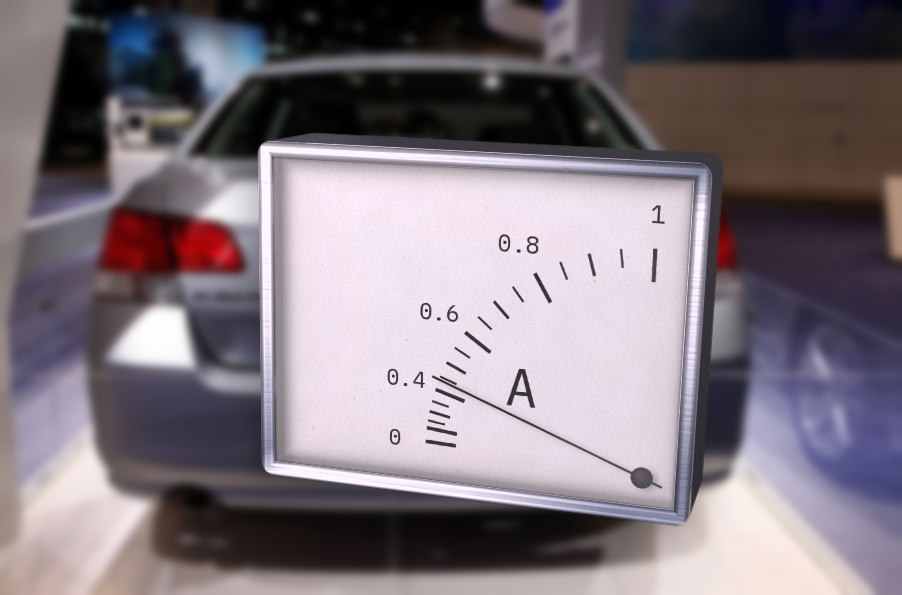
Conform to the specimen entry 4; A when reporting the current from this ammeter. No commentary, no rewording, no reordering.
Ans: 0.45; A
